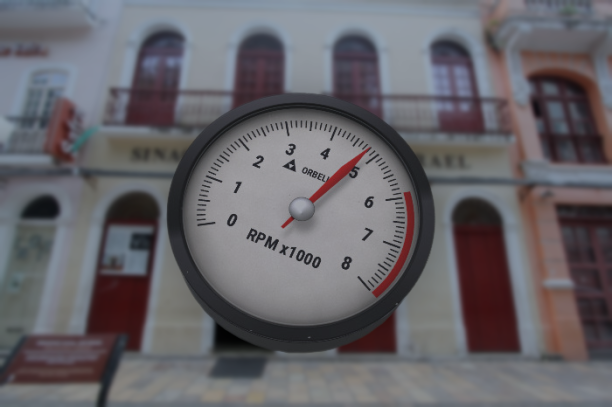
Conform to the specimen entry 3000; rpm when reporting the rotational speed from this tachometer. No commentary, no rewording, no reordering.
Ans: 4800; rpm
